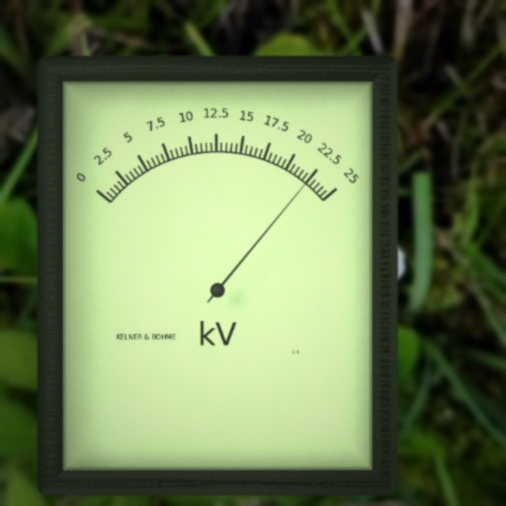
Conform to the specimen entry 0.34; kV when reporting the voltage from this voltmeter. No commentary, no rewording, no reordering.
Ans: 22.5; kV
